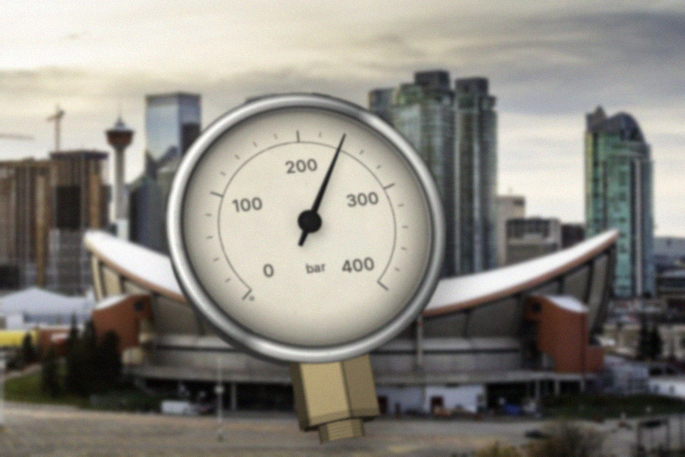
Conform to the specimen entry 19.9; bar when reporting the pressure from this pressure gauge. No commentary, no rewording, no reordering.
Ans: 240; bar
